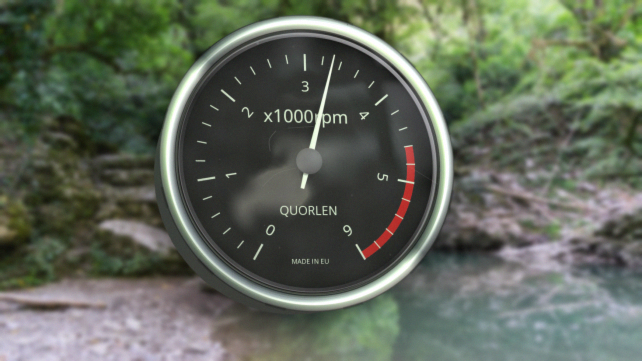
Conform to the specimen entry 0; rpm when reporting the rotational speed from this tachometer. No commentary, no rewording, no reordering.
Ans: 3300; rpm
